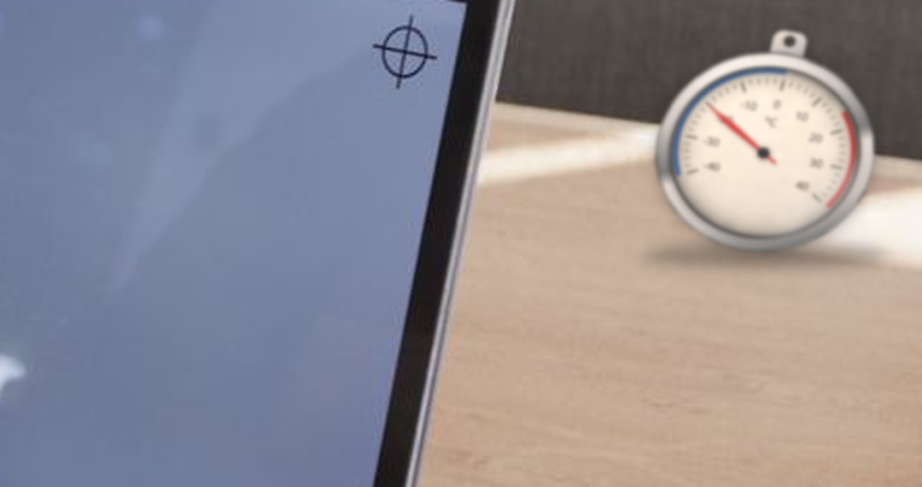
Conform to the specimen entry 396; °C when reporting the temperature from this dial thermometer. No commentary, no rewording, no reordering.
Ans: -20; °C
